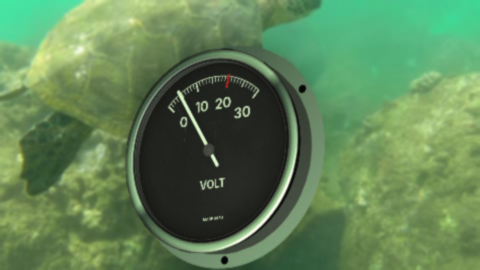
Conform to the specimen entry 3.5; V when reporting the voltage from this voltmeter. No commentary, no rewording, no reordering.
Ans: 5; V
